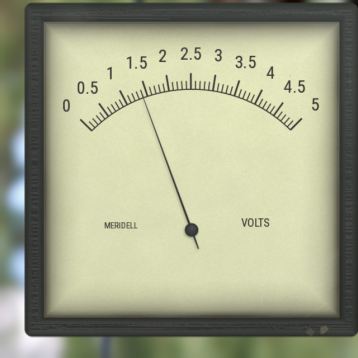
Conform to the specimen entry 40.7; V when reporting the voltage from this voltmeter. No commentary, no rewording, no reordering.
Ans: 1.4; V
